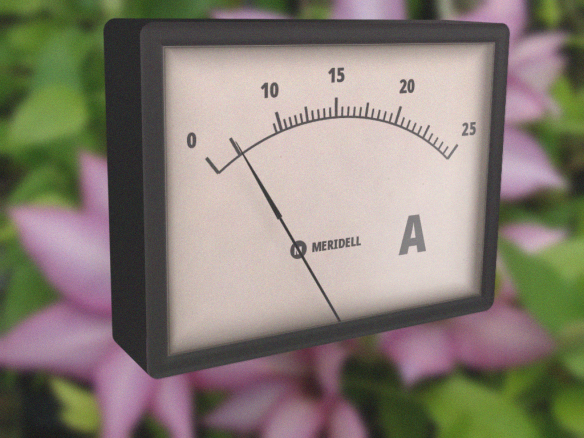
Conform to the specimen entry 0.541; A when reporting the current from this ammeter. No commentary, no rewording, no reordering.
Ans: 5; A
